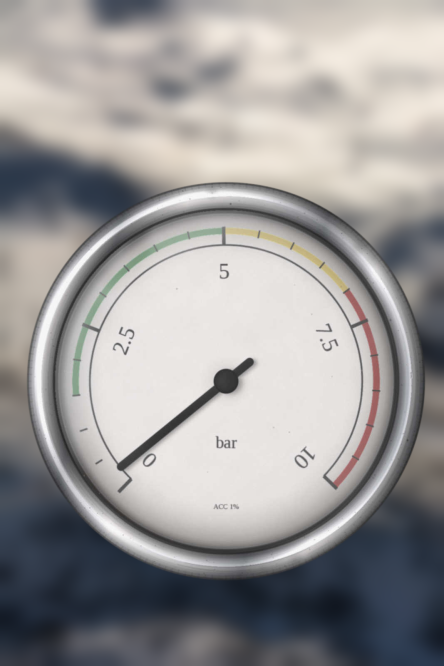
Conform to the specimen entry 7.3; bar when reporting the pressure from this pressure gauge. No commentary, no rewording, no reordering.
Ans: 0.25; bar
